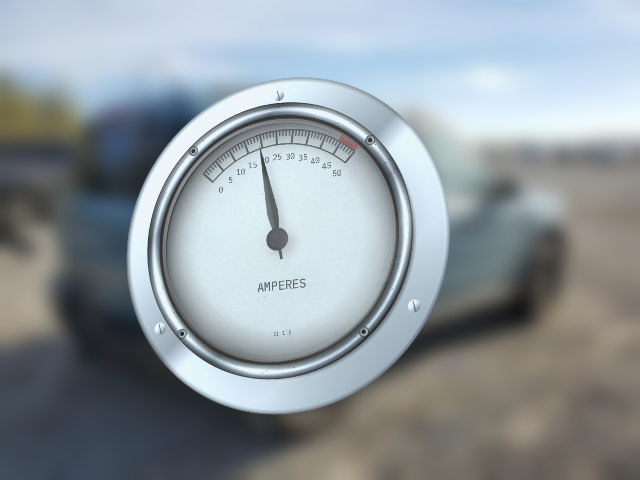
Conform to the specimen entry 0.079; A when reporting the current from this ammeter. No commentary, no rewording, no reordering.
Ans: 20; A
